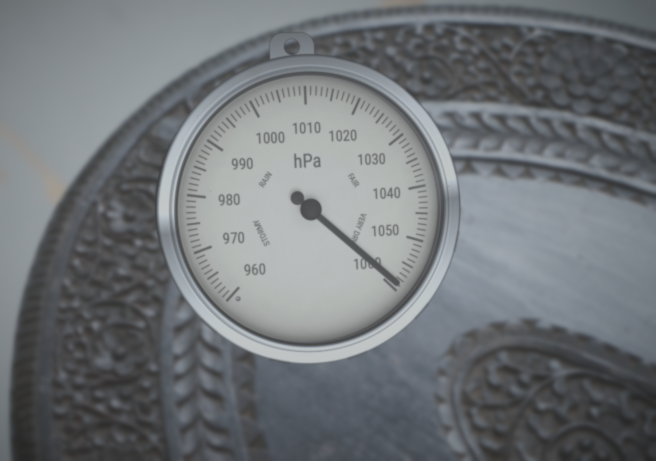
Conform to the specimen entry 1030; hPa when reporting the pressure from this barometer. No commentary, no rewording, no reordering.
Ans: 1059; hPa
